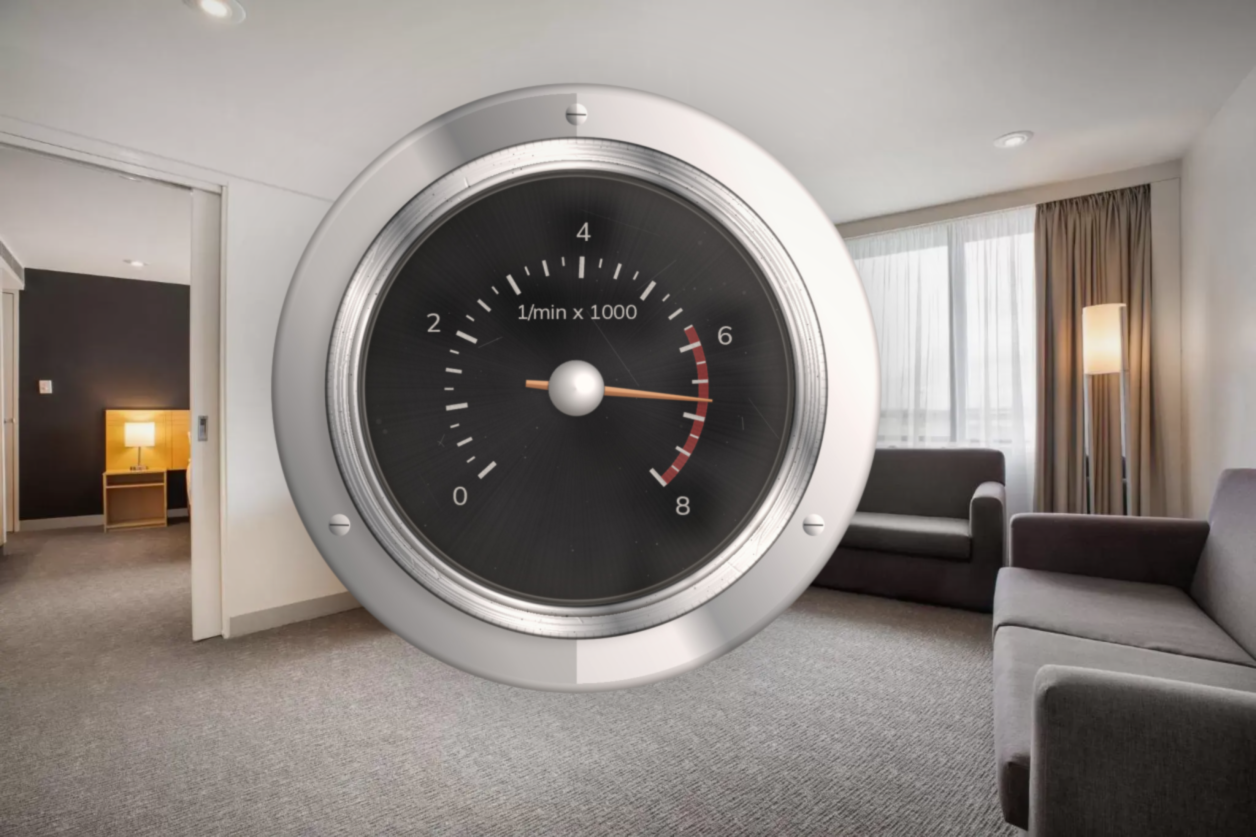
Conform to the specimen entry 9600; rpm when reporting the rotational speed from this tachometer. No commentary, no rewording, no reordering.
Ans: 6750; rpm
